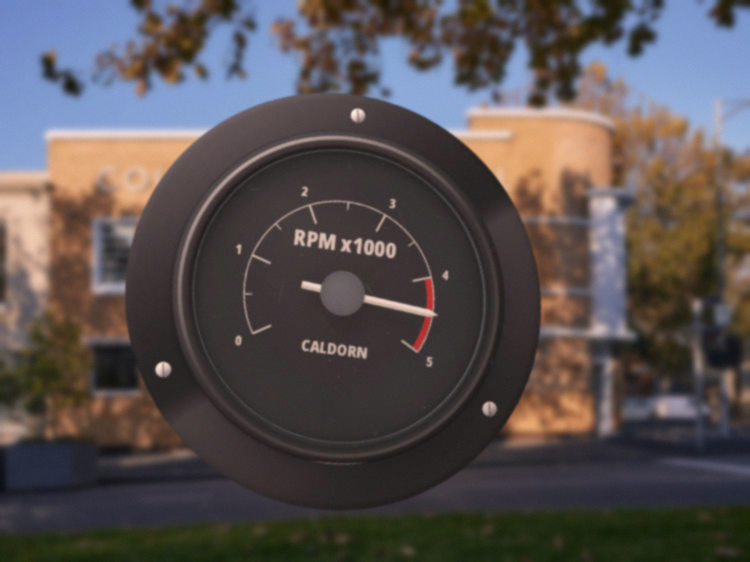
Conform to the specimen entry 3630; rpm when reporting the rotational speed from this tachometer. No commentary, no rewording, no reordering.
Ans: 4500; rpm
